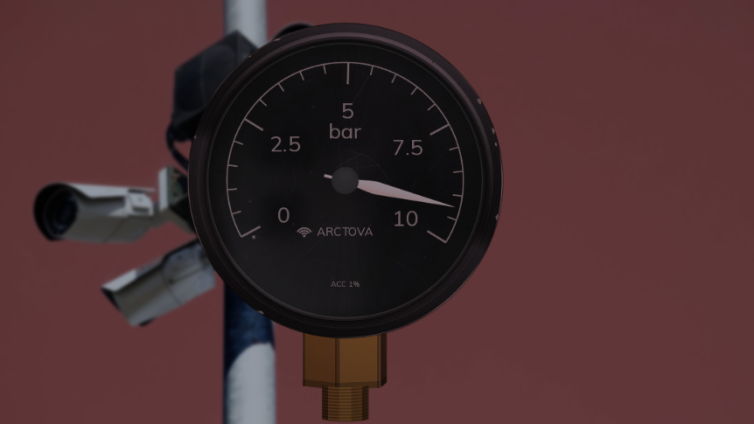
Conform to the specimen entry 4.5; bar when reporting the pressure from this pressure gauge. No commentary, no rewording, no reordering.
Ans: 9.25; bar
